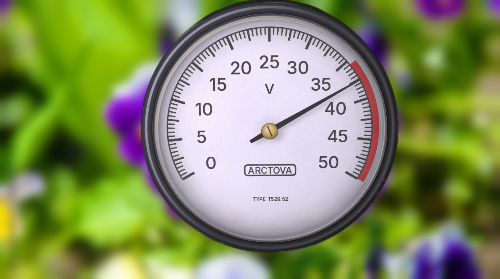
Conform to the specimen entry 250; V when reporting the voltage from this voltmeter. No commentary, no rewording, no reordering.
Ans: 37.5; V
